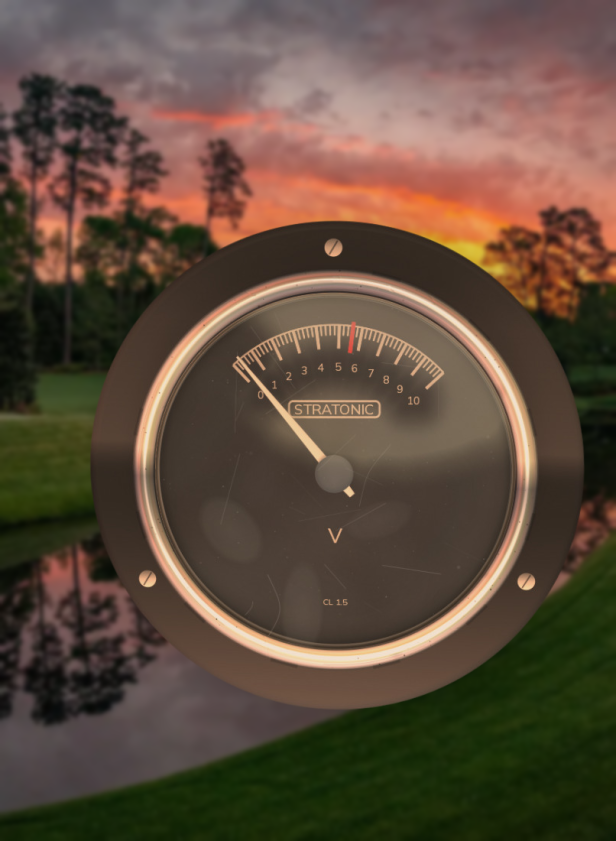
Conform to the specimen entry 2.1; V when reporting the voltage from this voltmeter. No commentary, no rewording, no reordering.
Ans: 0.4; V
